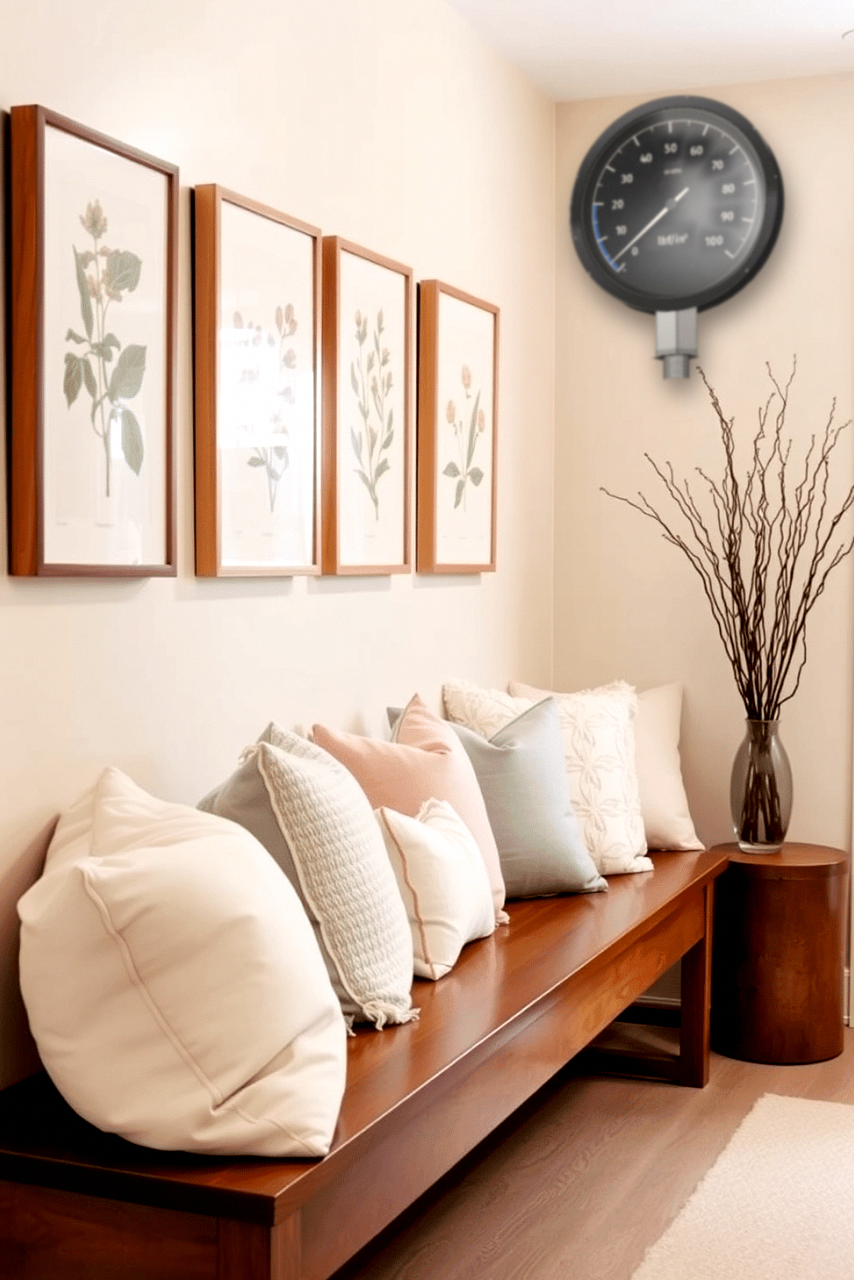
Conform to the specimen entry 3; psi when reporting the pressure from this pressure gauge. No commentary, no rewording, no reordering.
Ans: 2.5; psi
